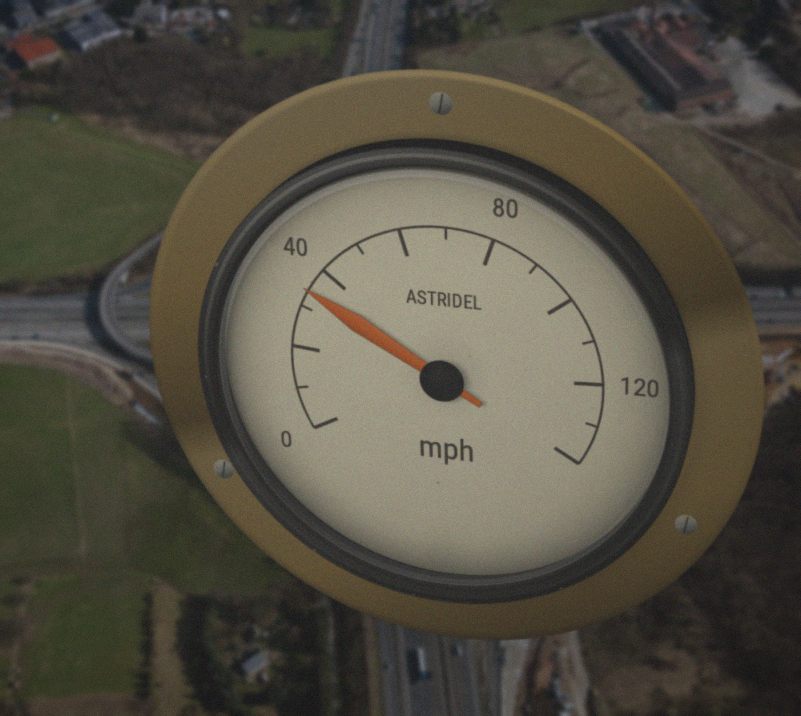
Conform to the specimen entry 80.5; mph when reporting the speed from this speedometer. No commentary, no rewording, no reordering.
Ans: 35; mph
